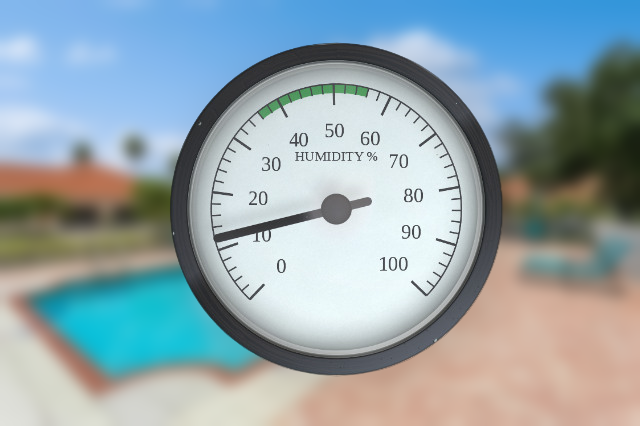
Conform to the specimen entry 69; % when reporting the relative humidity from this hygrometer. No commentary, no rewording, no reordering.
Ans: 12; %
